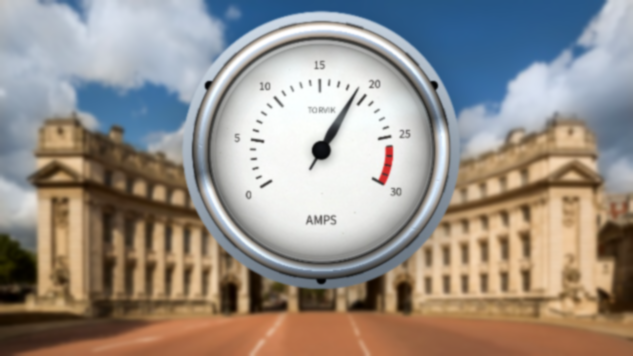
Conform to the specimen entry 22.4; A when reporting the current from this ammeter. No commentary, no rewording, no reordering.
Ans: 19; A
